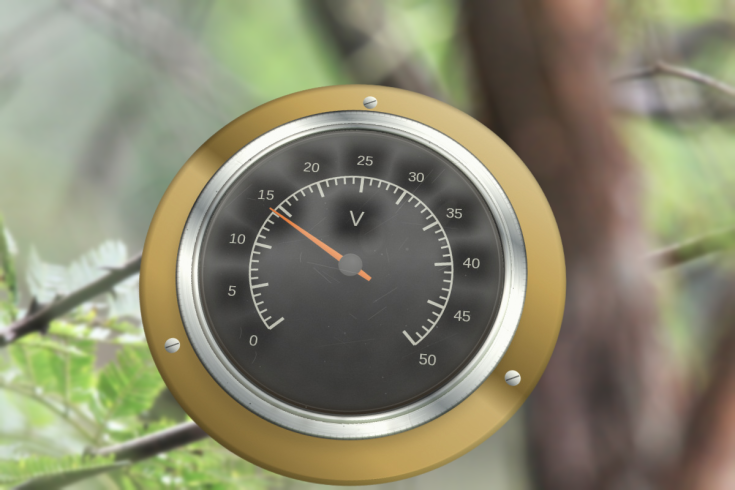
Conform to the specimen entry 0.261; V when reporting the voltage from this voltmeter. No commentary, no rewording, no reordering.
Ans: 14; V
